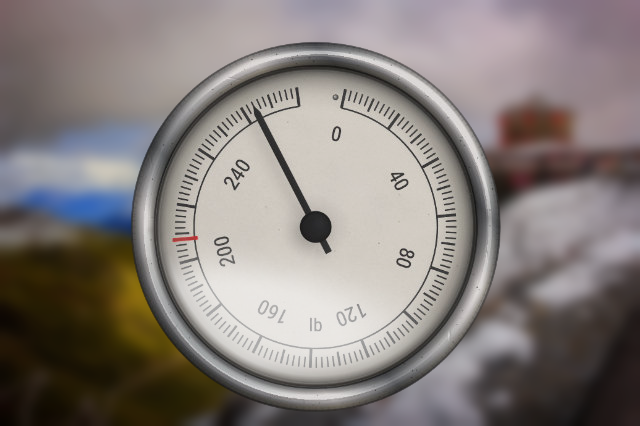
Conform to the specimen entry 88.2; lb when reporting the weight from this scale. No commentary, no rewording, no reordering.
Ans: 264; lb
